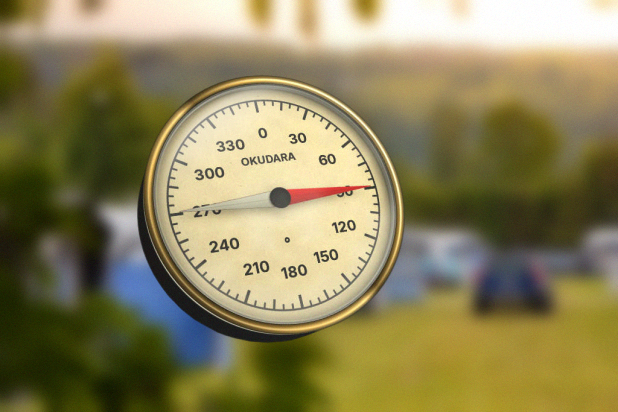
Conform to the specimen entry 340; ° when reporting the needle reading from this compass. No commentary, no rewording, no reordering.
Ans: 90; °
